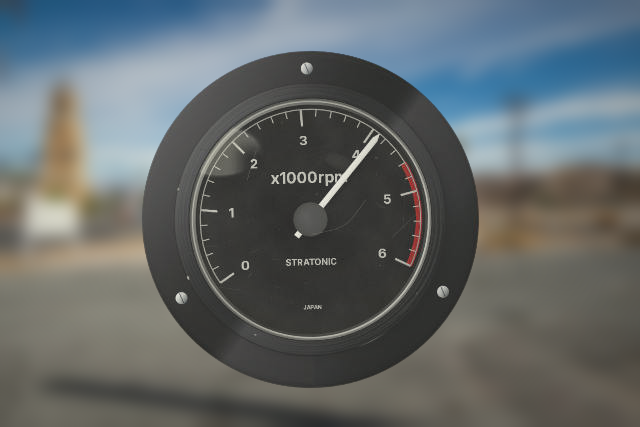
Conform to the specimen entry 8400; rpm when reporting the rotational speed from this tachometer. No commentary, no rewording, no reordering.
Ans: 4100; rpm
